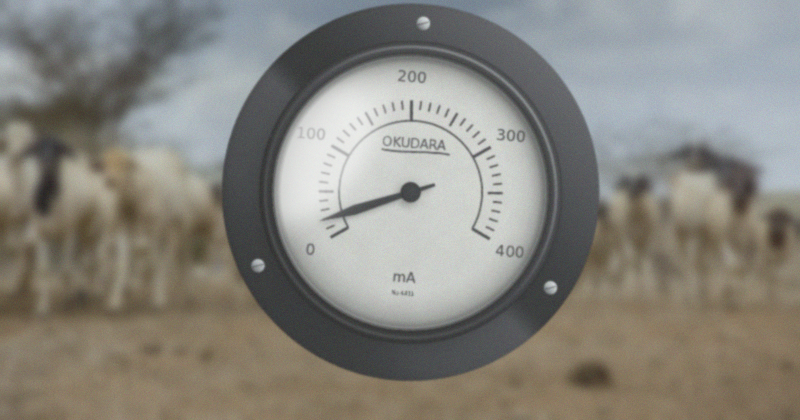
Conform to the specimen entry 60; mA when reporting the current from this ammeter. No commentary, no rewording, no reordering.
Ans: 20; mA
